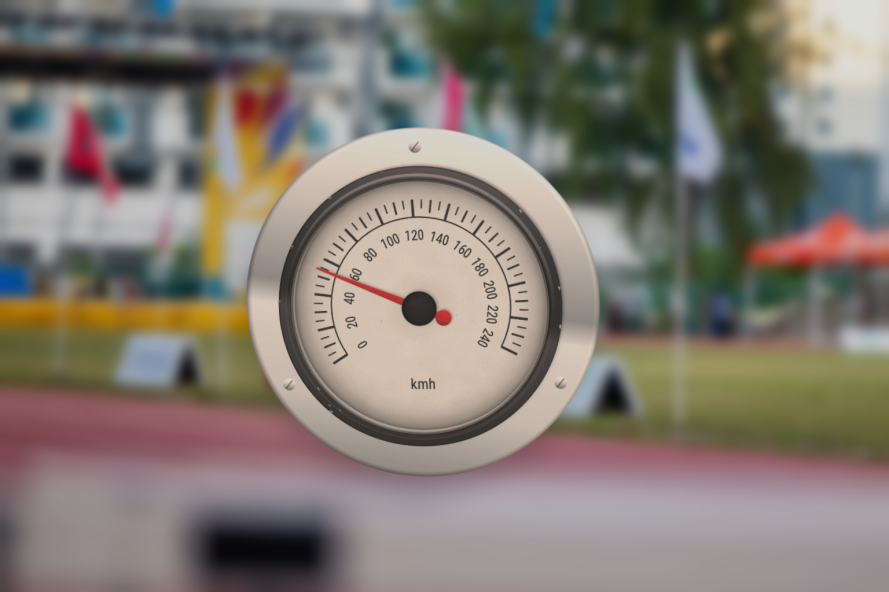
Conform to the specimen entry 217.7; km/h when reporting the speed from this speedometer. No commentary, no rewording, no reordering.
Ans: 55; km/h
